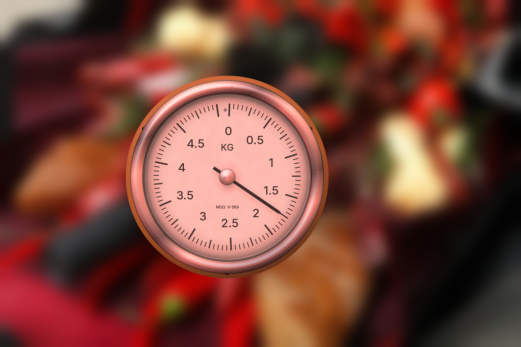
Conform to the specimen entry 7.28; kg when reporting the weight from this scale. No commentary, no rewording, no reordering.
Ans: 1.75; kg
